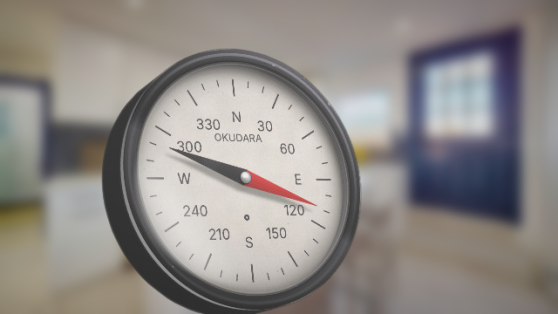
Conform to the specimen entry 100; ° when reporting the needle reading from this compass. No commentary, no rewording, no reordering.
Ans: 110; °
